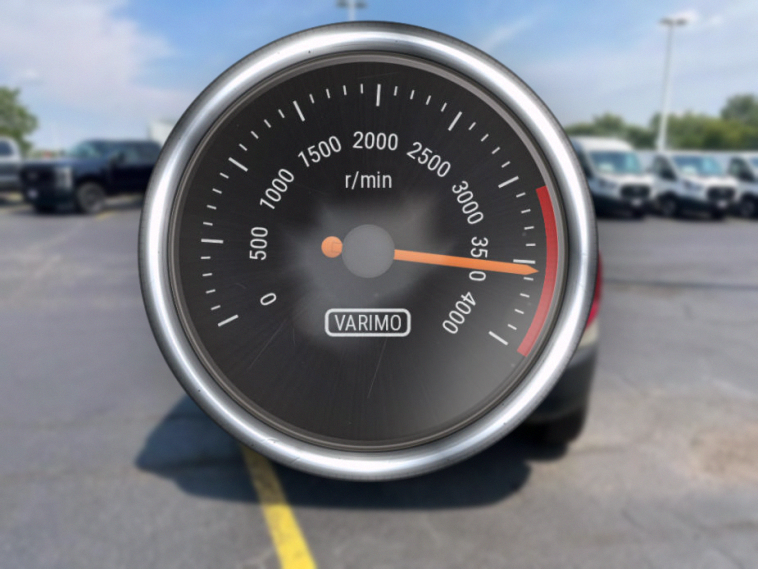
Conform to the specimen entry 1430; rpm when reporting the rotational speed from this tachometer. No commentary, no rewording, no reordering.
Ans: 3550; rpm
